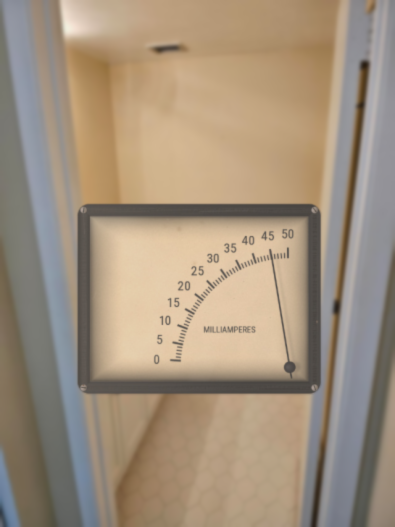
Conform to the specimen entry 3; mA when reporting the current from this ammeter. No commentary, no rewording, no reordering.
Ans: 45; mA
